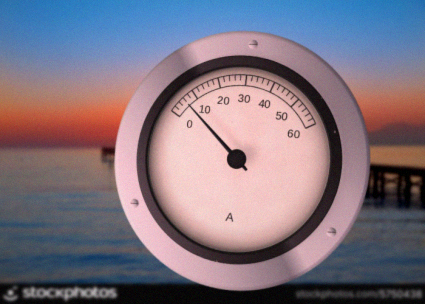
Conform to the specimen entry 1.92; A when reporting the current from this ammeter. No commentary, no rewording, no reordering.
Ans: 6; A
